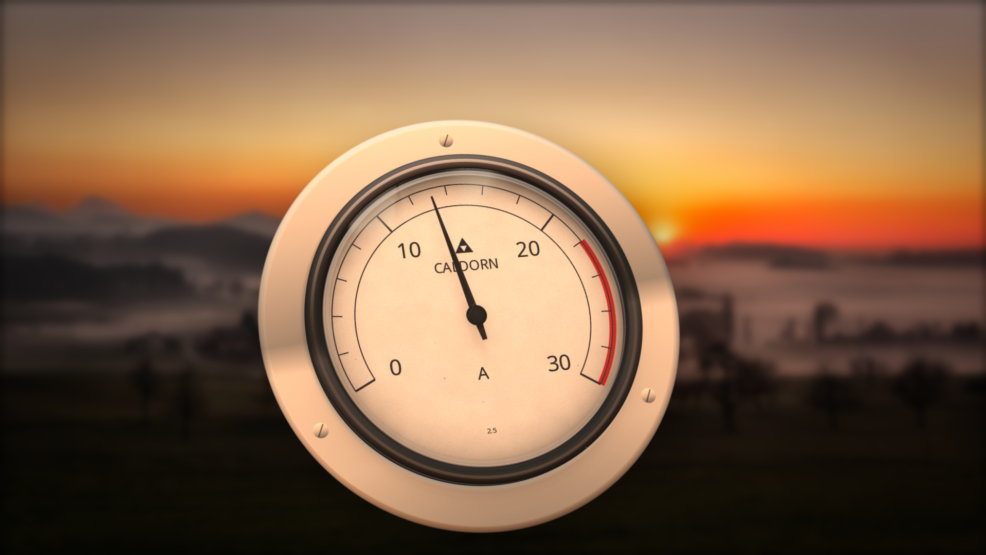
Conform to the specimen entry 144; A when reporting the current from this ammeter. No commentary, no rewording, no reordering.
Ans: 13; A
